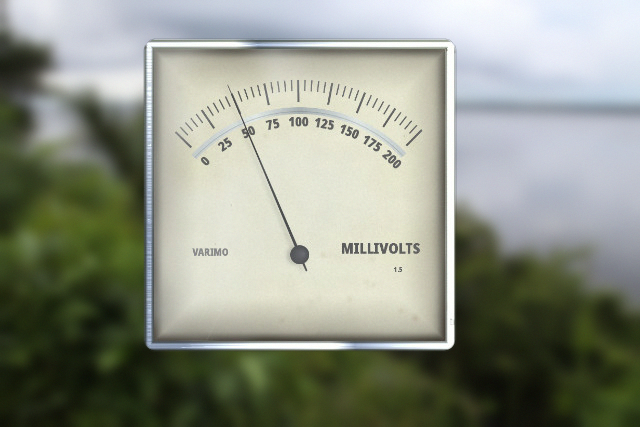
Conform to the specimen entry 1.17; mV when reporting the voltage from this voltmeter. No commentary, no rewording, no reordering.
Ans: 50; mV
